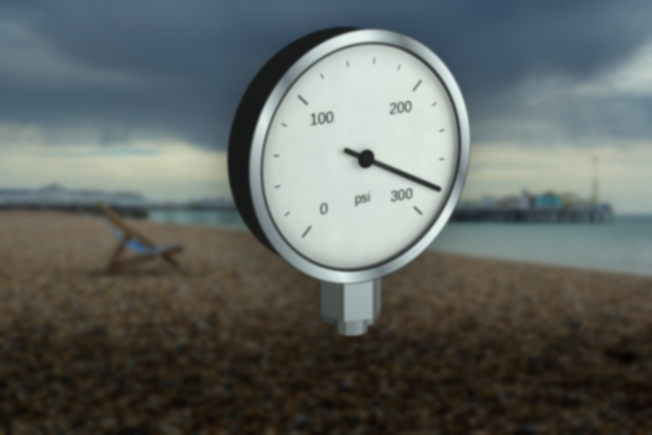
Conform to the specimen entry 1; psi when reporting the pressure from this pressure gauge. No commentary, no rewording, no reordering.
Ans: 280; psi
